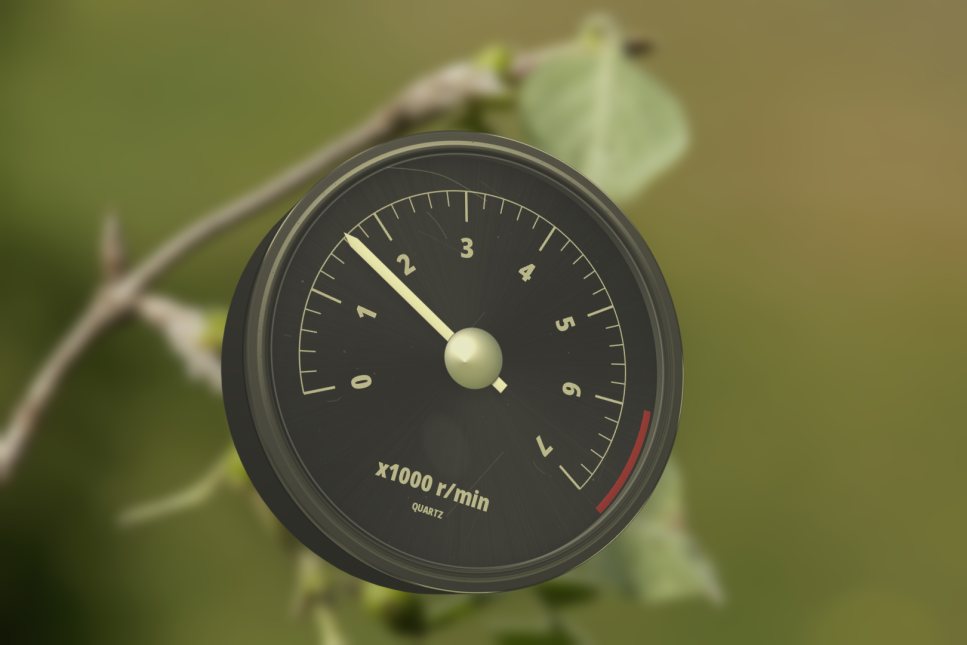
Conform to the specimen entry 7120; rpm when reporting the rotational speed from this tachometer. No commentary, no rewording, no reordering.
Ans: 1600; rpm
